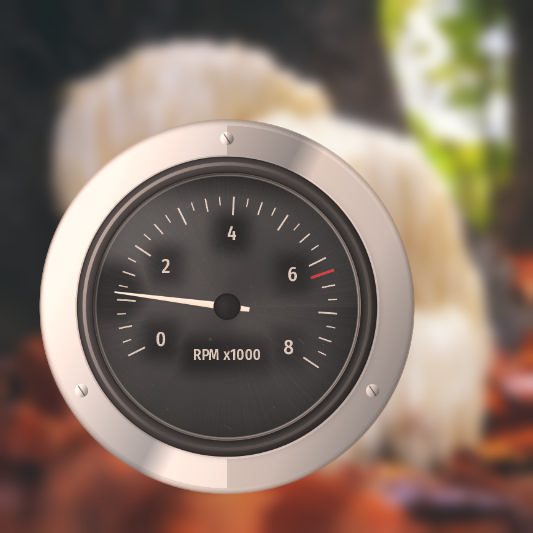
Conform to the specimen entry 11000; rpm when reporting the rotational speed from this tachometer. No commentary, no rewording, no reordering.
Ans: 1125; rpm
